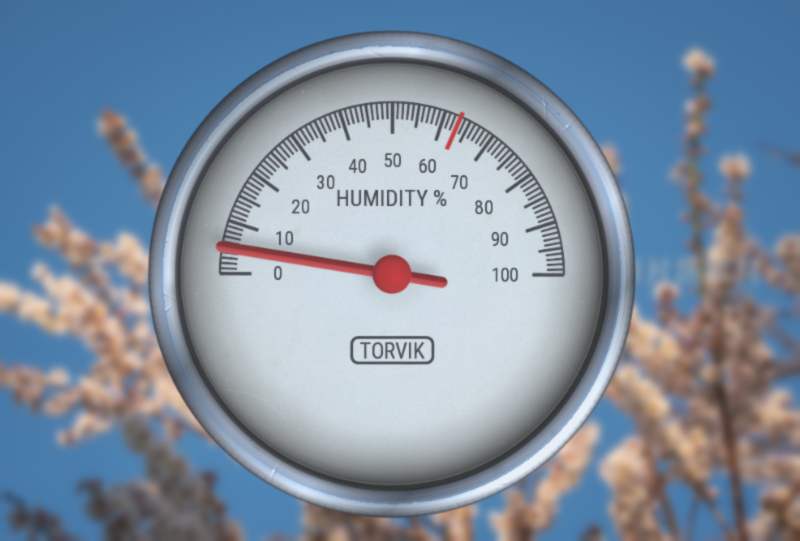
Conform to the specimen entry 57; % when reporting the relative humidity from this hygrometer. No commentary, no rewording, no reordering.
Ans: 5; %
